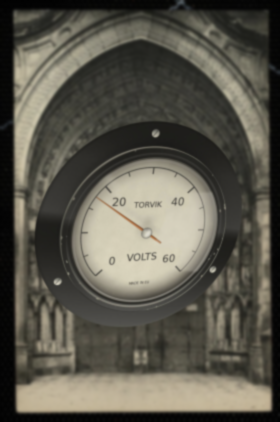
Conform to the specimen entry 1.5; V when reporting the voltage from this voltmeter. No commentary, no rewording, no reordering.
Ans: 17.5; V
